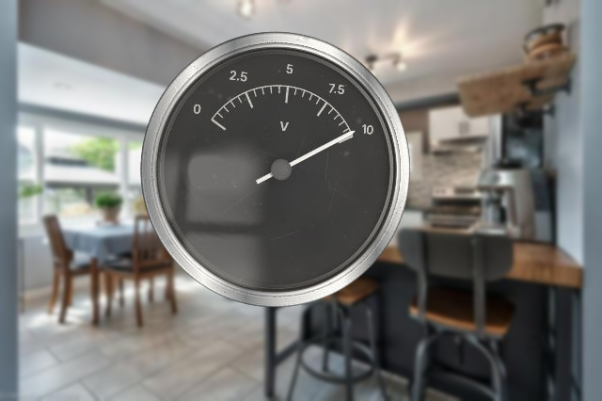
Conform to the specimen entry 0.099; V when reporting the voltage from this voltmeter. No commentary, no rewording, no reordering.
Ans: 9.75; V
